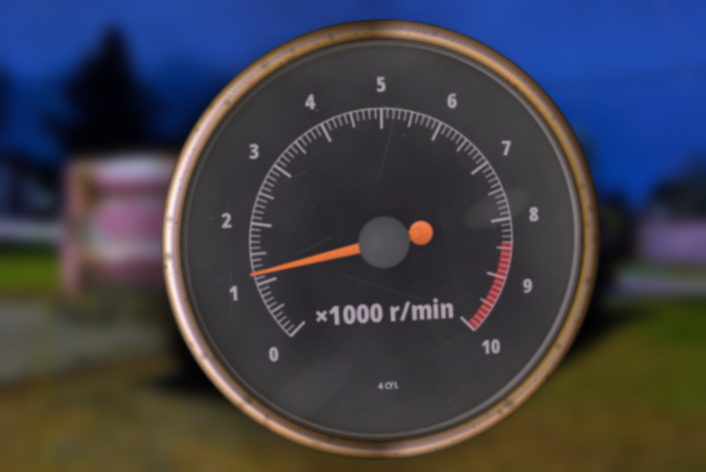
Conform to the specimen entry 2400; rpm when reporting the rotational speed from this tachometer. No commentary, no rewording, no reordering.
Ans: 1200; rpm
